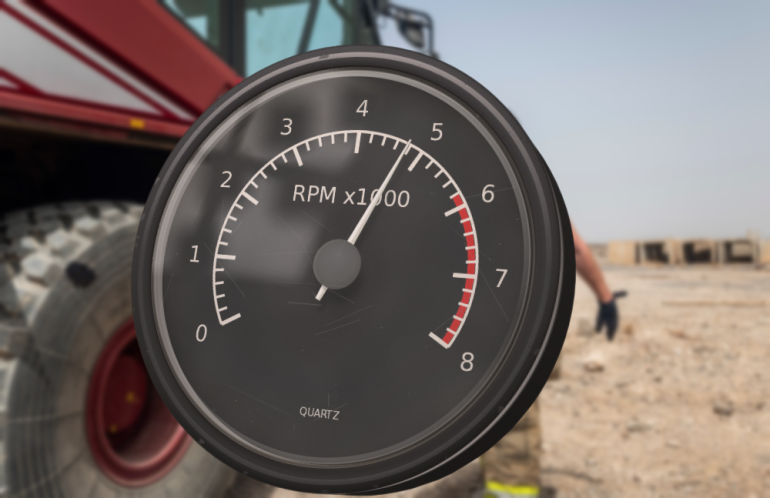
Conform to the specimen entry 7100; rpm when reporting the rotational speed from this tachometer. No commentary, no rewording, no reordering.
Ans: 4800; rpm
